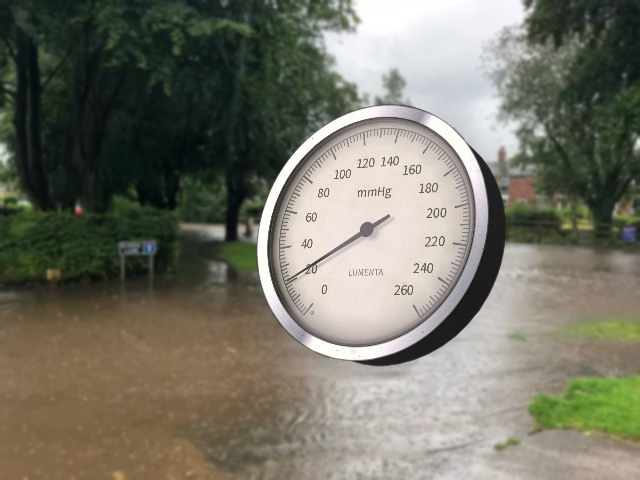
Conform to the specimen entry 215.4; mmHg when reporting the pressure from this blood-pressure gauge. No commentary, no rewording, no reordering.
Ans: 20; mmHg
